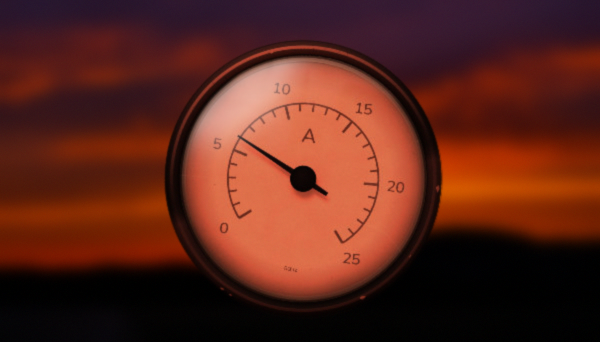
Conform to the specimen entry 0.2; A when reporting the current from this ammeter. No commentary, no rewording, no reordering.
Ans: 6; A
